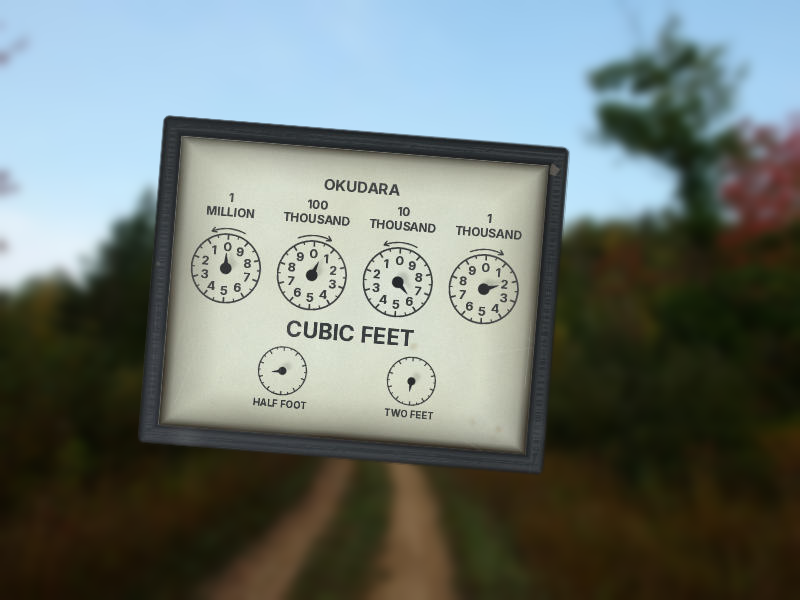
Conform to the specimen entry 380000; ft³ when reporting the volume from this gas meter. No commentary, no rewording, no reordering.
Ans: 6200; ft³
